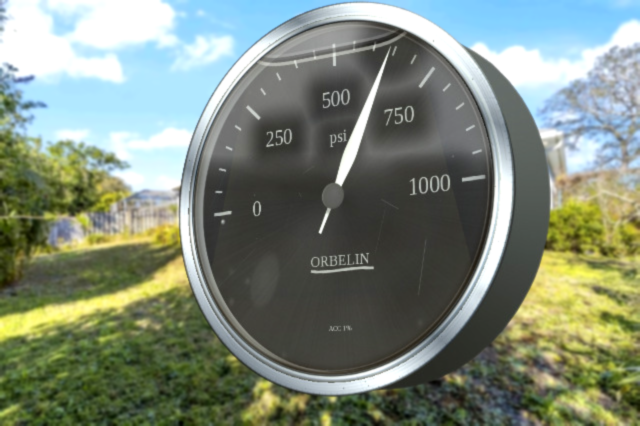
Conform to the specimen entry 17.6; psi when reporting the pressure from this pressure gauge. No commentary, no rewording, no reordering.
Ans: 650; psi
